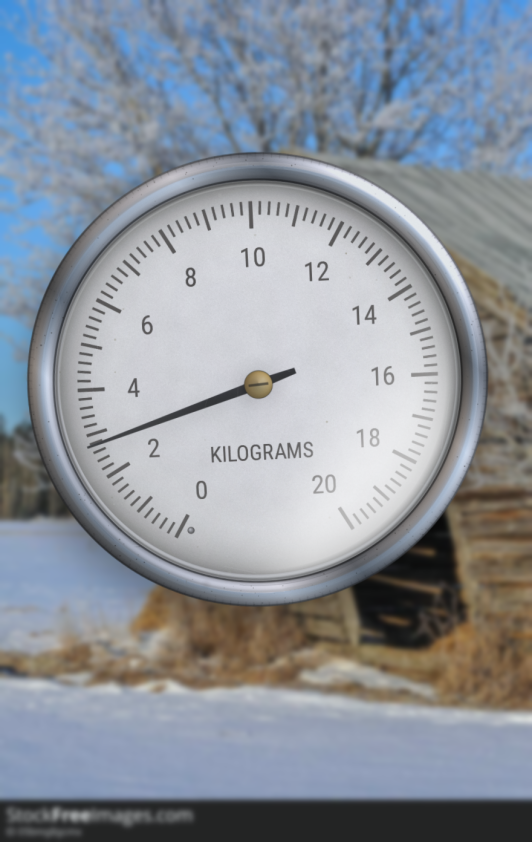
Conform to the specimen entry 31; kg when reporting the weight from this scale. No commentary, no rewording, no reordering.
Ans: 2.8; kg
